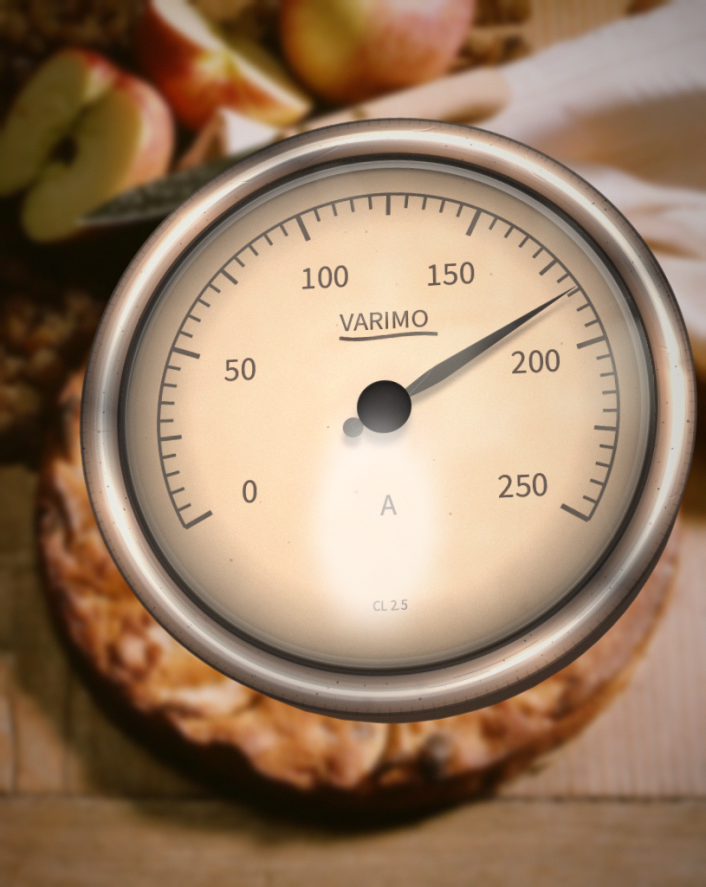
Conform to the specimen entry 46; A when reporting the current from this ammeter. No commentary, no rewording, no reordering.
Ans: 185; A
